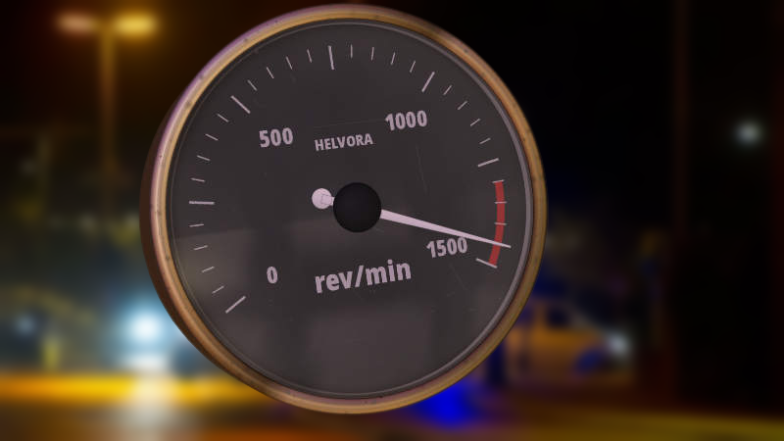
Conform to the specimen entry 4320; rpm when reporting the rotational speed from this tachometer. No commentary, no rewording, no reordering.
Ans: 1450; rpm
